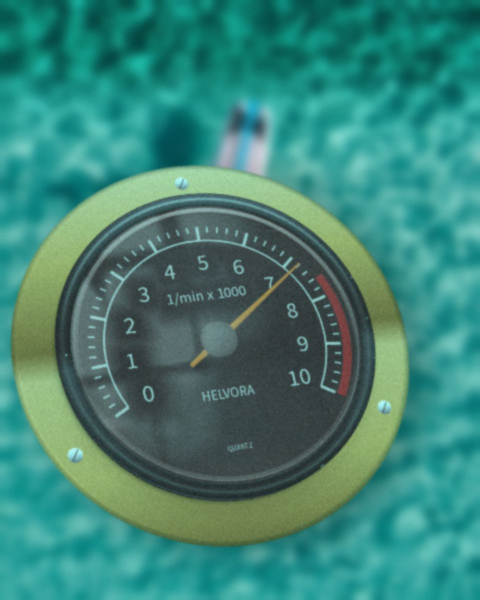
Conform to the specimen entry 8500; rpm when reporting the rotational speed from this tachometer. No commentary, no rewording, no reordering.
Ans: 7200; rpm
